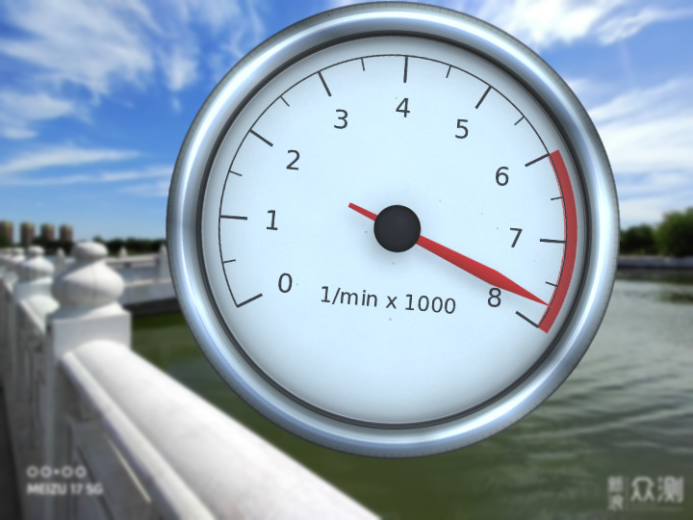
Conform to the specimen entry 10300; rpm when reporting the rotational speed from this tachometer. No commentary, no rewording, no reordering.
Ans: 7750; rpm
